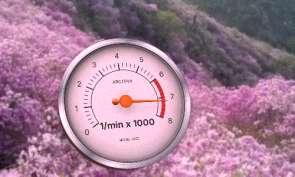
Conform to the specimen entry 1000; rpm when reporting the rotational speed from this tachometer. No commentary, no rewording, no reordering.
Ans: 7200; rpm
